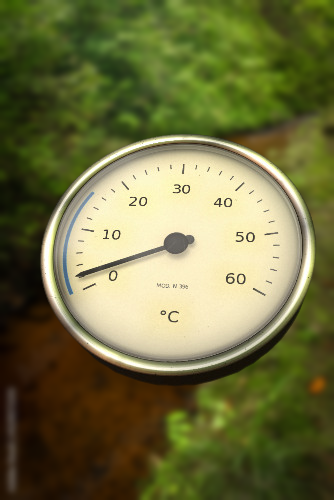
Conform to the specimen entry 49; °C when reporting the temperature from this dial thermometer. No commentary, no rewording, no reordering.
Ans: 2; °C
